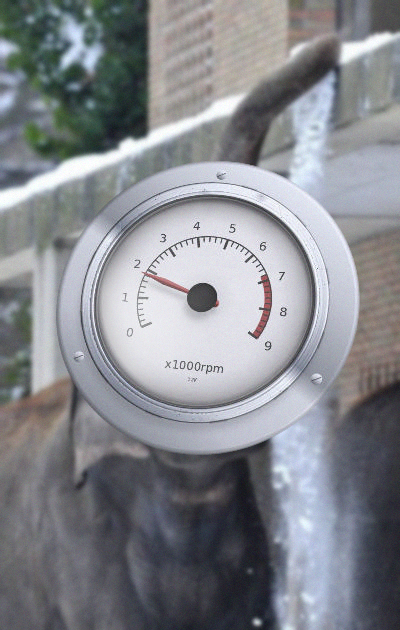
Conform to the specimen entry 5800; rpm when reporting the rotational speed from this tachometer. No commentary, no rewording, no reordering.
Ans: 1800; rpm
